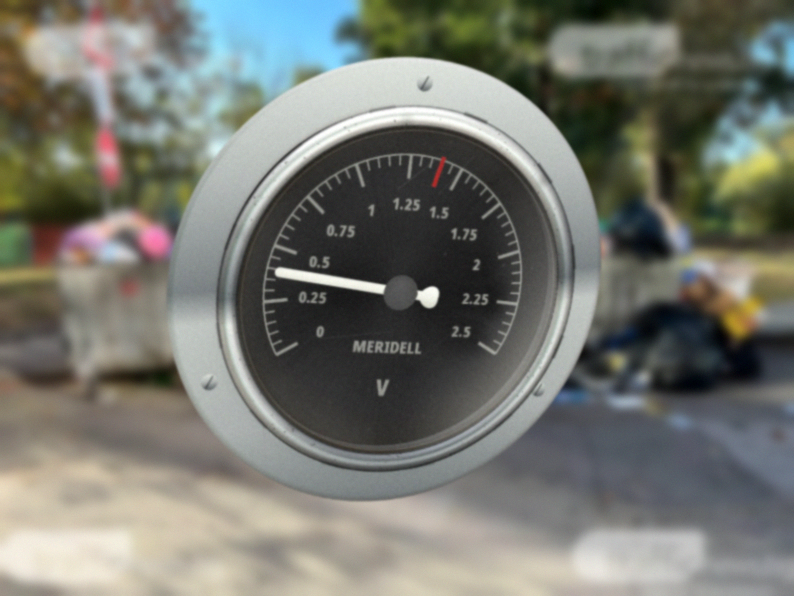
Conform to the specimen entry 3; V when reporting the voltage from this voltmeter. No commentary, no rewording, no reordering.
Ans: 0.4; V
